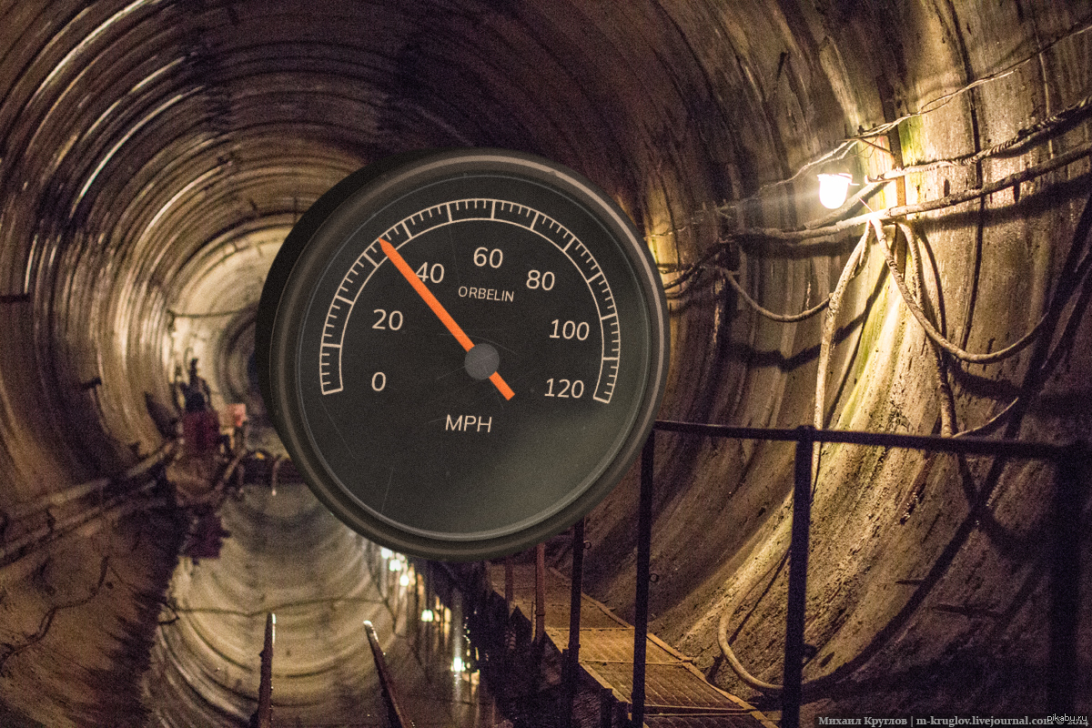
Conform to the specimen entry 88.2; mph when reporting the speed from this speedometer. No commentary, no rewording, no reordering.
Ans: 34; mph
